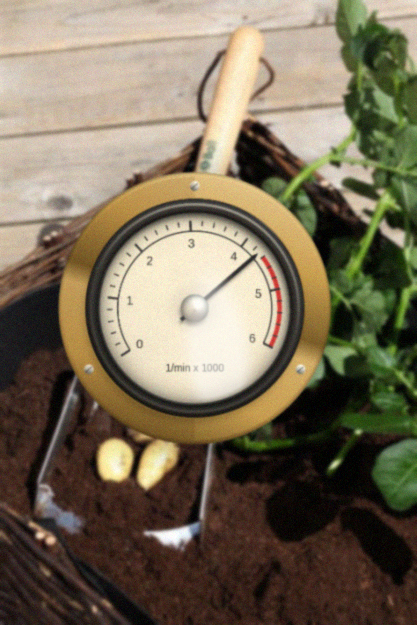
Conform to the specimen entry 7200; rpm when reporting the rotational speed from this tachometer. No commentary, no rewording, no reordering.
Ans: 4300; rpm
